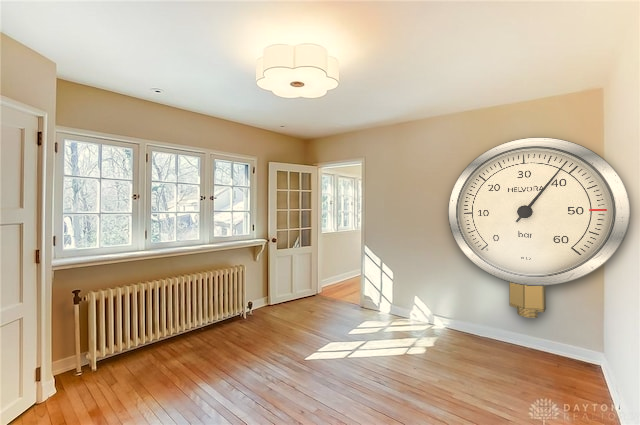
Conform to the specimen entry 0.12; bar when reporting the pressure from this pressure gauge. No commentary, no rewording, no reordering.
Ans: 38; bar
